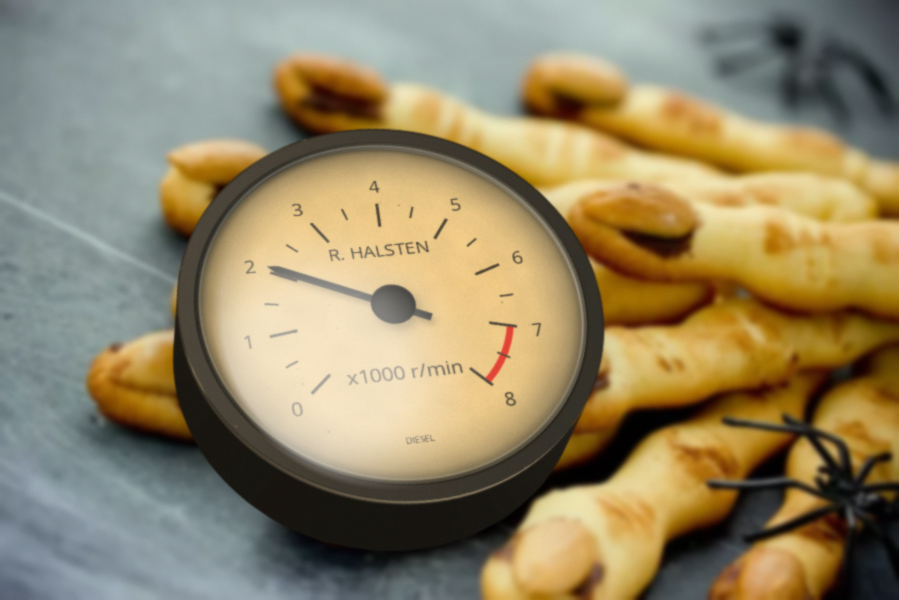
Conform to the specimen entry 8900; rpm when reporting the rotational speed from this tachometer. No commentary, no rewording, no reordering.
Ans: 2000; rpm
